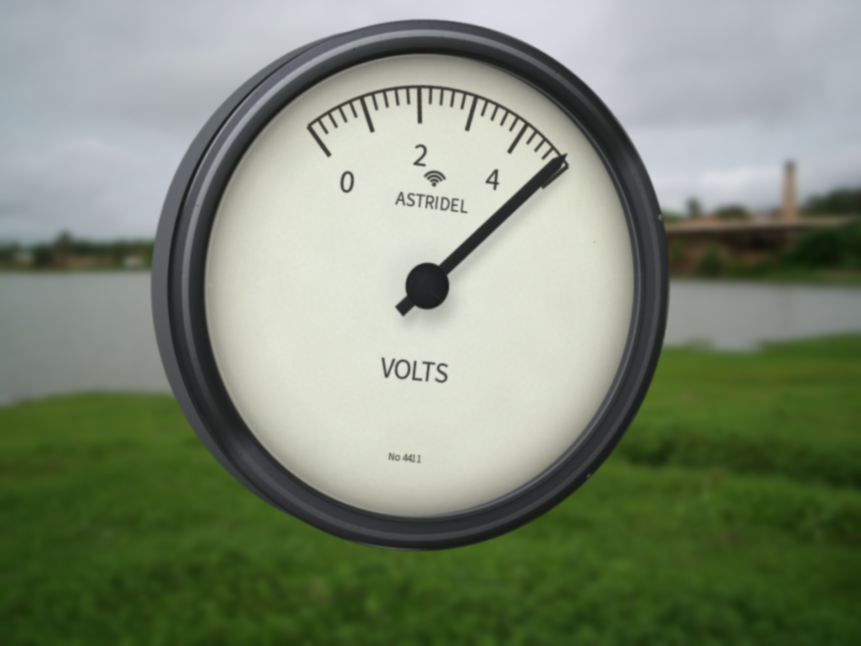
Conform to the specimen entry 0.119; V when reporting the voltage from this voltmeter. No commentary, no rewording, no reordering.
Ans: 4.8; V
